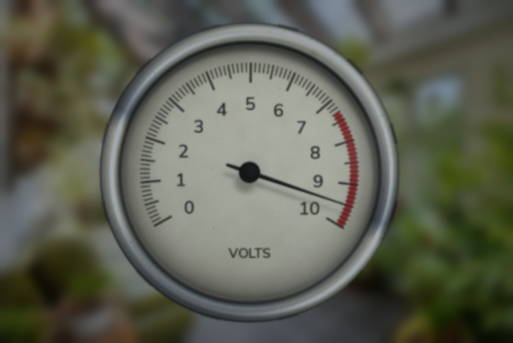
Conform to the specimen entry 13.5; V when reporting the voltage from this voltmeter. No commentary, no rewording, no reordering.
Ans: 9.5; V
